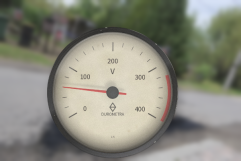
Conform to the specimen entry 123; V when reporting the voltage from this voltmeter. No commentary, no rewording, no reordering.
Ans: 60; V
